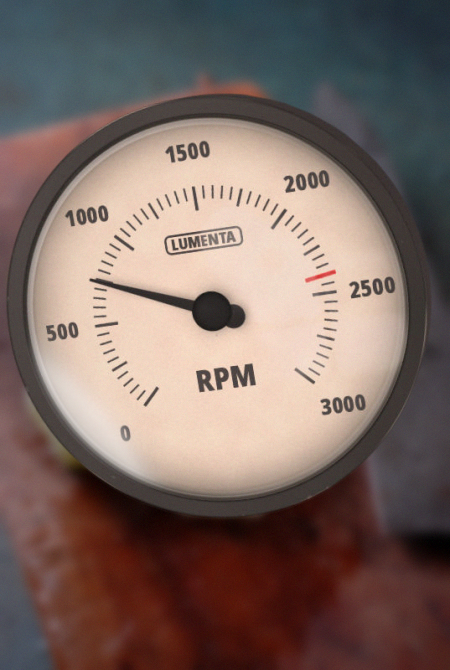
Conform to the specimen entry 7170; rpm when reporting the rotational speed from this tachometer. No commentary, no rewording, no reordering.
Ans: 750; rpm
